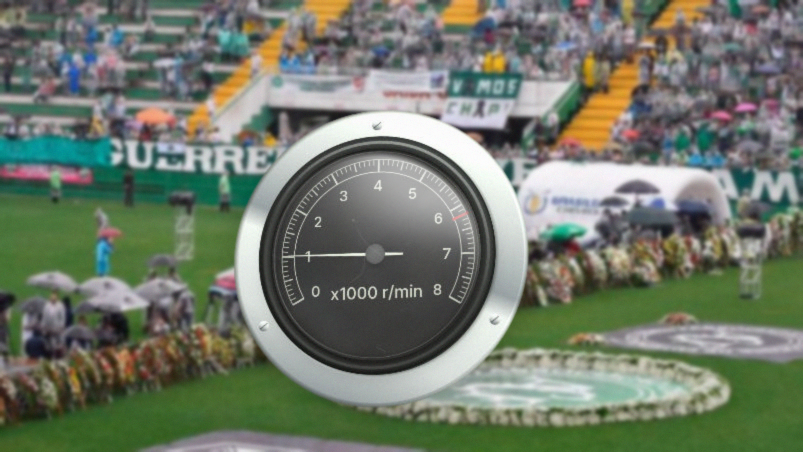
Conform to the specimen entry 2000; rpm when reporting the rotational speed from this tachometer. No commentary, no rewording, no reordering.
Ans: 1000; rpm
